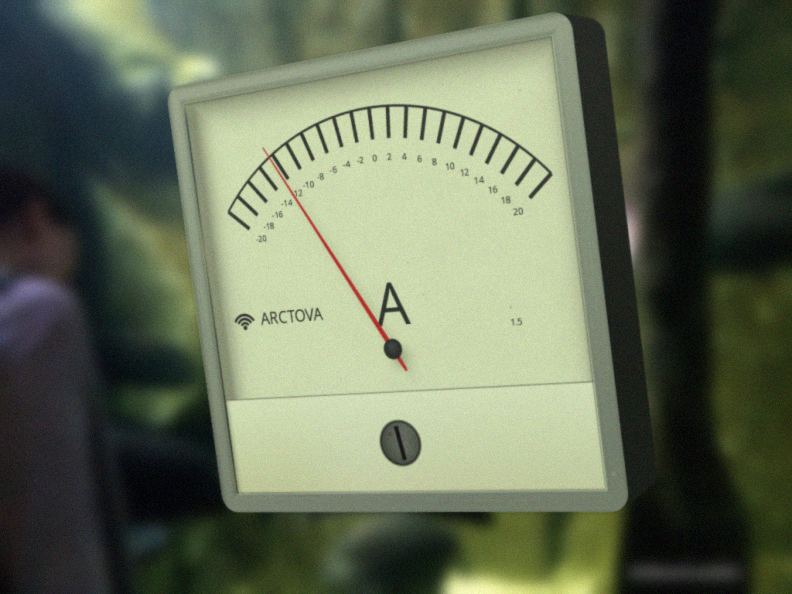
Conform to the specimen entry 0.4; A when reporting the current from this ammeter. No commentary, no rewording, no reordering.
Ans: -12; A
